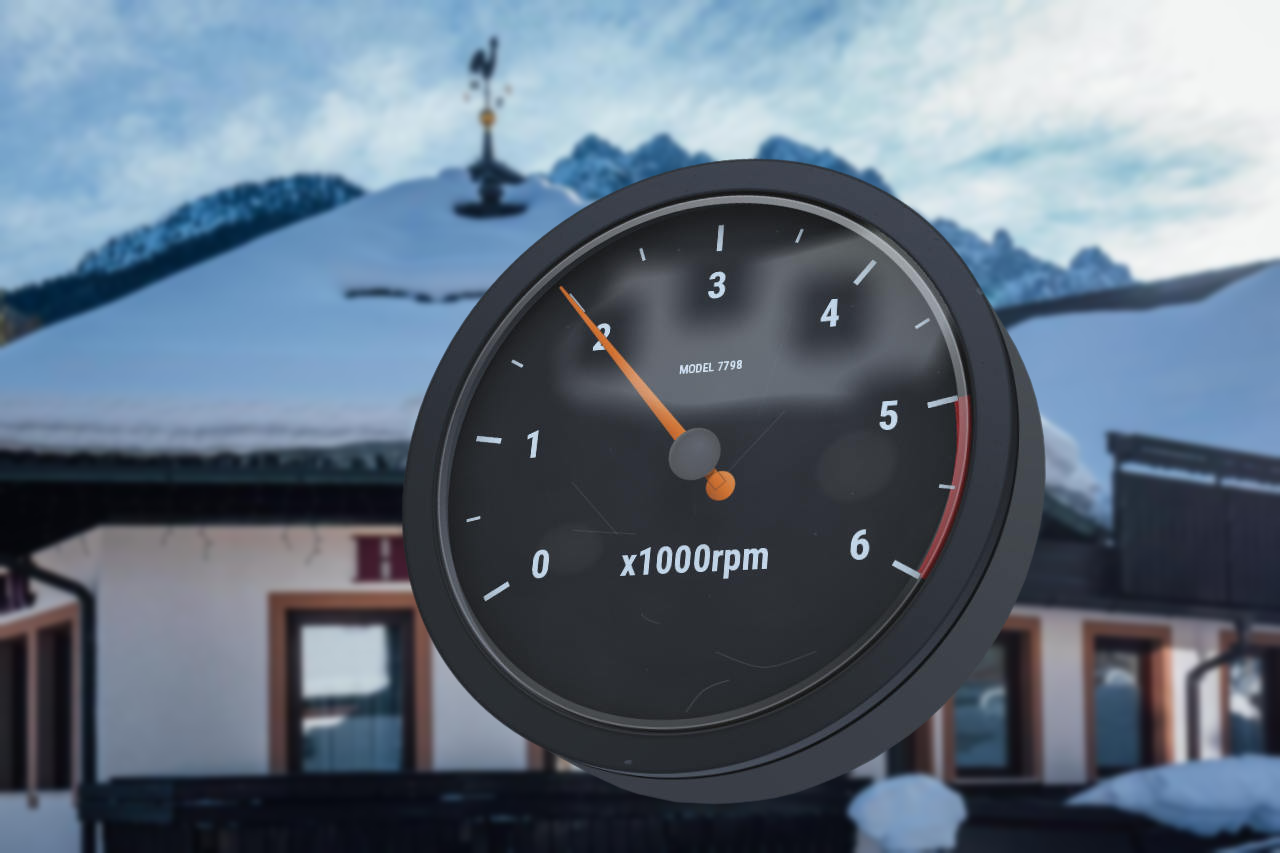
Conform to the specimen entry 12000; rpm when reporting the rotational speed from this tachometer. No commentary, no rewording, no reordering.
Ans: 2000; rpm
